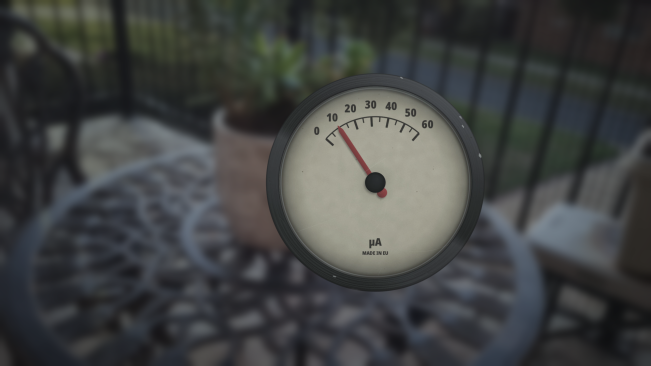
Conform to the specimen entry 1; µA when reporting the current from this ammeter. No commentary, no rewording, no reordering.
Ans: 10; µA
